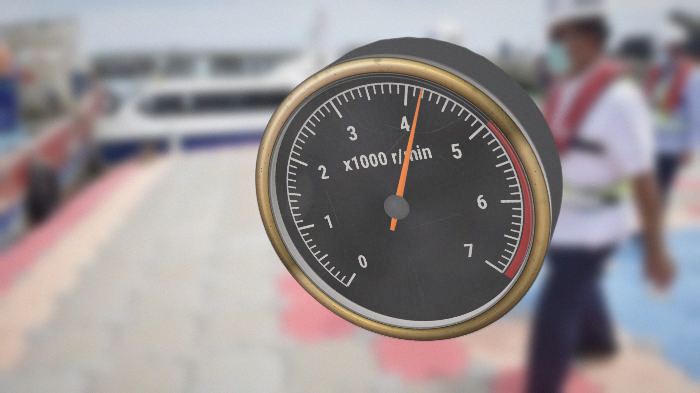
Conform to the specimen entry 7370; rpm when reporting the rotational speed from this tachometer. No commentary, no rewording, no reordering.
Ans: 4200; rpm
